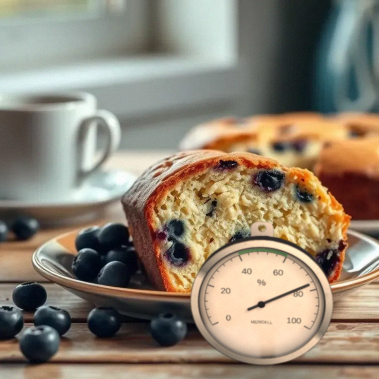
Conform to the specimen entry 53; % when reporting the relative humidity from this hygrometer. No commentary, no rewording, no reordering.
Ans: 76; %
